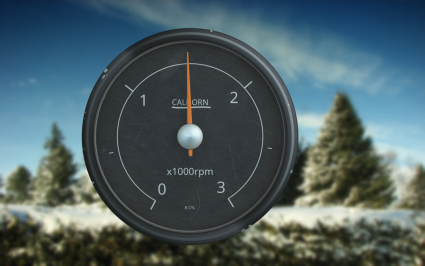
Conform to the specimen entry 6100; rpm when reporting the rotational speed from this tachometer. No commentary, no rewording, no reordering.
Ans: 1500; rpm
